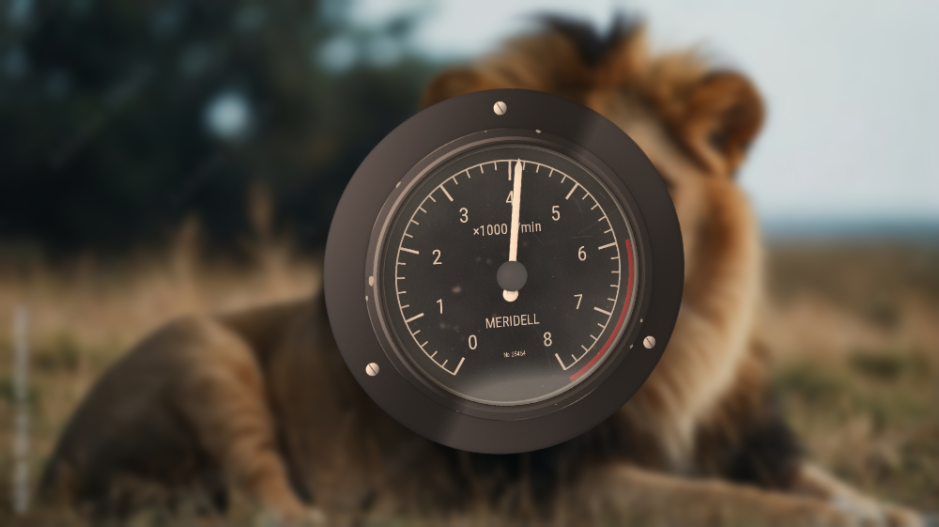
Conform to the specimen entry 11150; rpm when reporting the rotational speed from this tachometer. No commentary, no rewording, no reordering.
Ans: 4100; rpm
